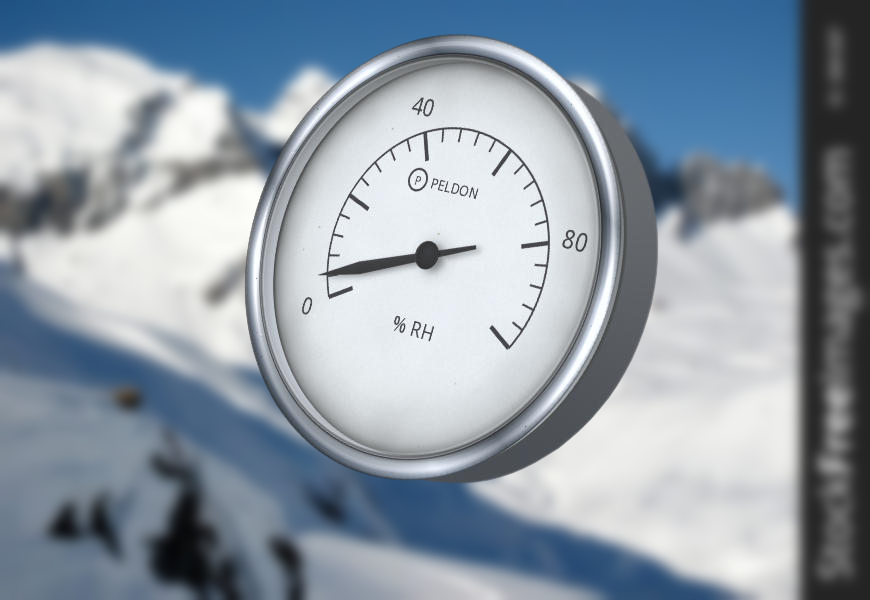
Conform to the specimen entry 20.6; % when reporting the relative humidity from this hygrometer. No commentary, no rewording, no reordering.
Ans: 4; %
